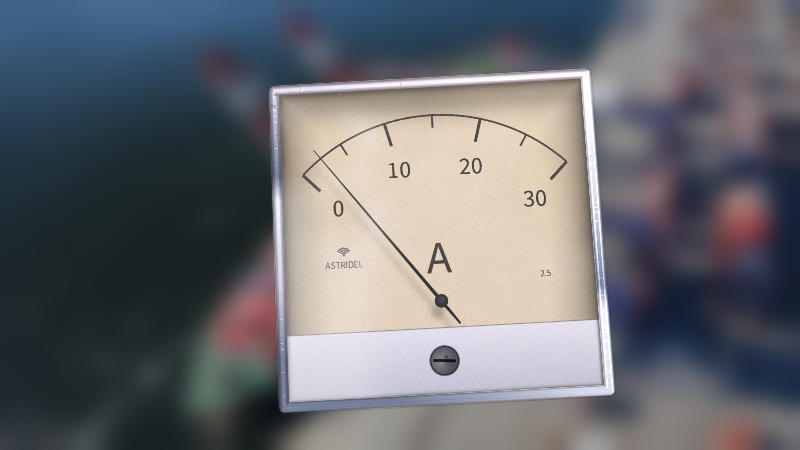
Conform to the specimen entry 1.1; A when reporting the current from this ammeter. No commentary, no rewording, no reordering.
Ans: 2.5; A
